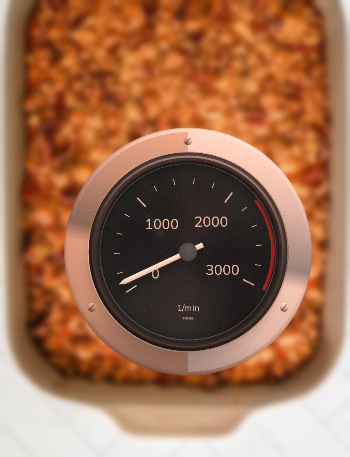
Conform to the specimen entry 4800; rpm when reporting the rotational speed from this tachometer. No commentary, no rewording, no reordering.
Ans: 100; rpm
